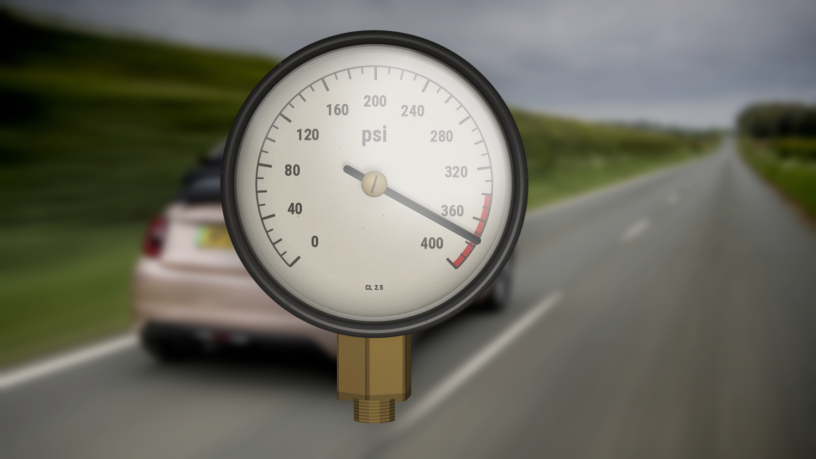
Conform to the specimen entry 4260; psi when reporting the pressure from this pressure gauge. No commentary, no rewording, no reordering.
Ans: 375; psi
